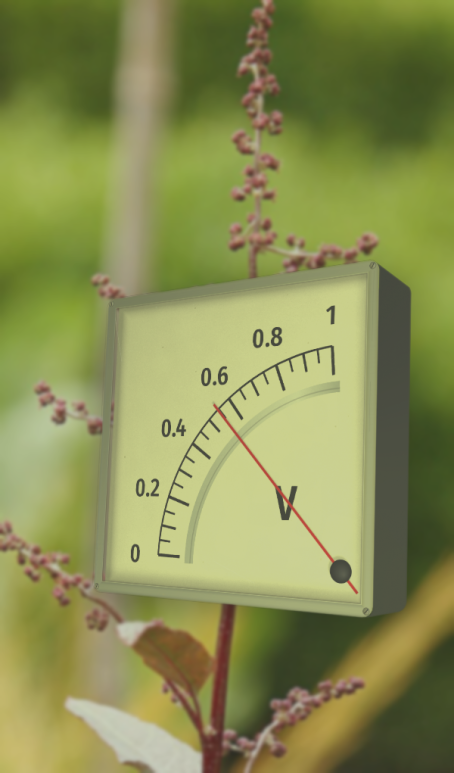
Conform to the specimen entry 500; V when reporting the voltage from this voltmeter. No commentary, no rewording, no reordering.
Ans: 0.55; V
